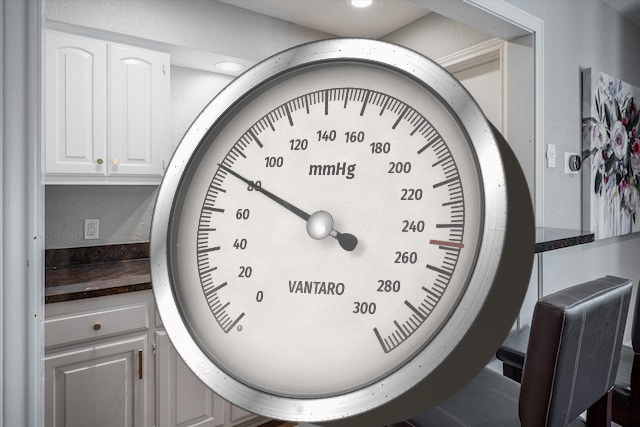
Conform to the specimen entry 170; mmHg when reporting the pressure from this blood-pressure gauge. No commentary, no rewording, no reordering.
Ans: 80; mmHg
